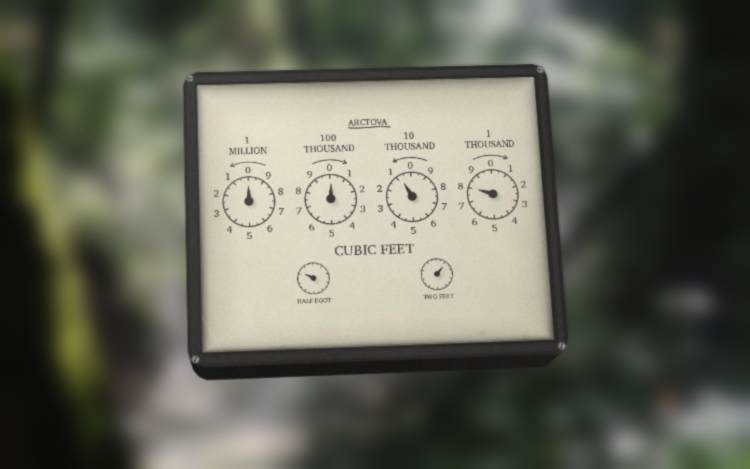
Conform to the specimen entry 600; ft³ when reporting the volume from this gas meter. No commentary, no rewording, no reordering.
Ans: 800; ft³
